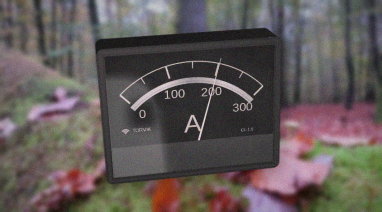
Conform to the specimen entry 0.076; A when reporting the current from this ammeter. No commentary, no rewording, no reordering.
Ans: 200; A
